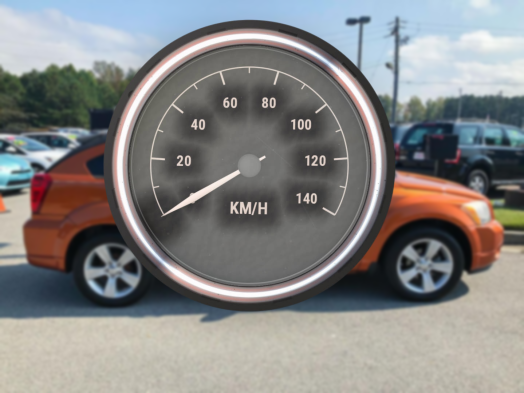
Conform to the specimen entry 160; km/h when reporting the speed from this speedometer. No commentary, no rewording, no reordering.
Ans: 0; km/h
